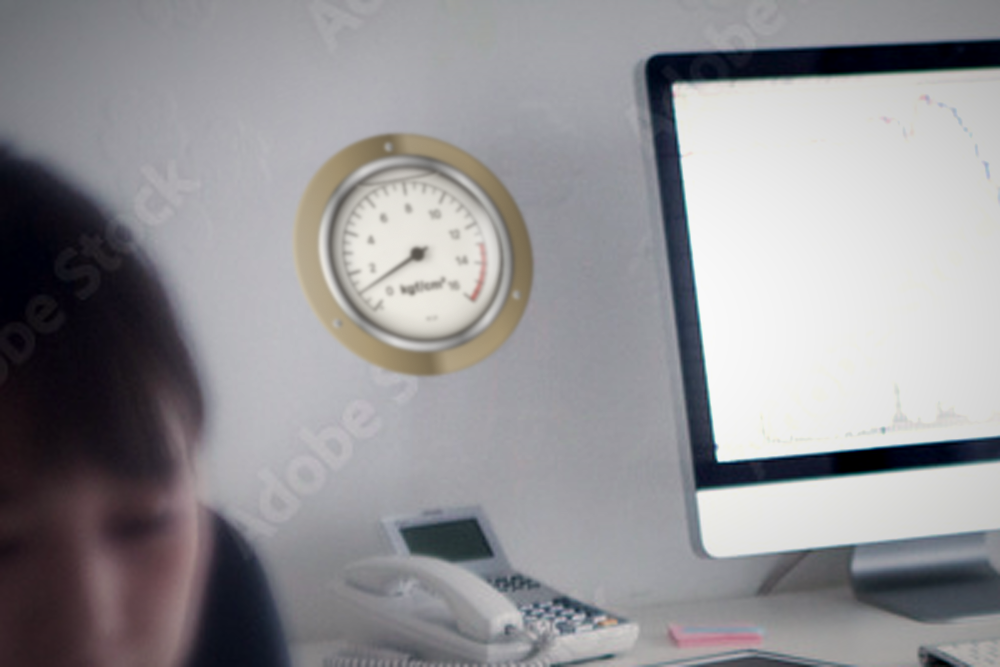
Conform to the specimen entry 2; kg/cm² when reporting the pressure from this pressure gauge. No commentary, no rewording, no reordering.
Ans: 1; kg/cm²
